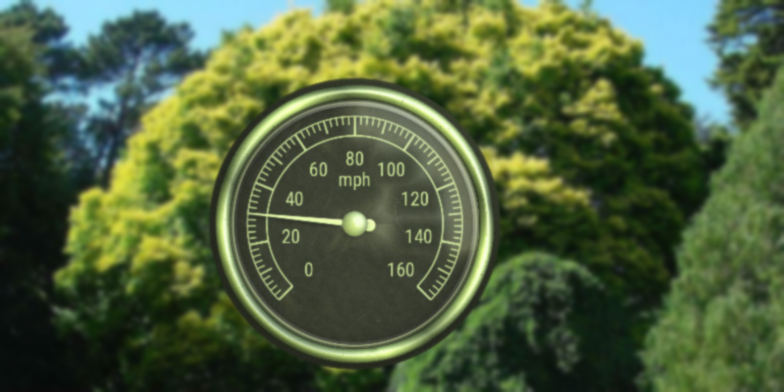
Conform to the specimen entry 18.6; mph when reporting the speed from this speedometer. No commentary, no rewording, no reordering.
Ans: 30; mph
